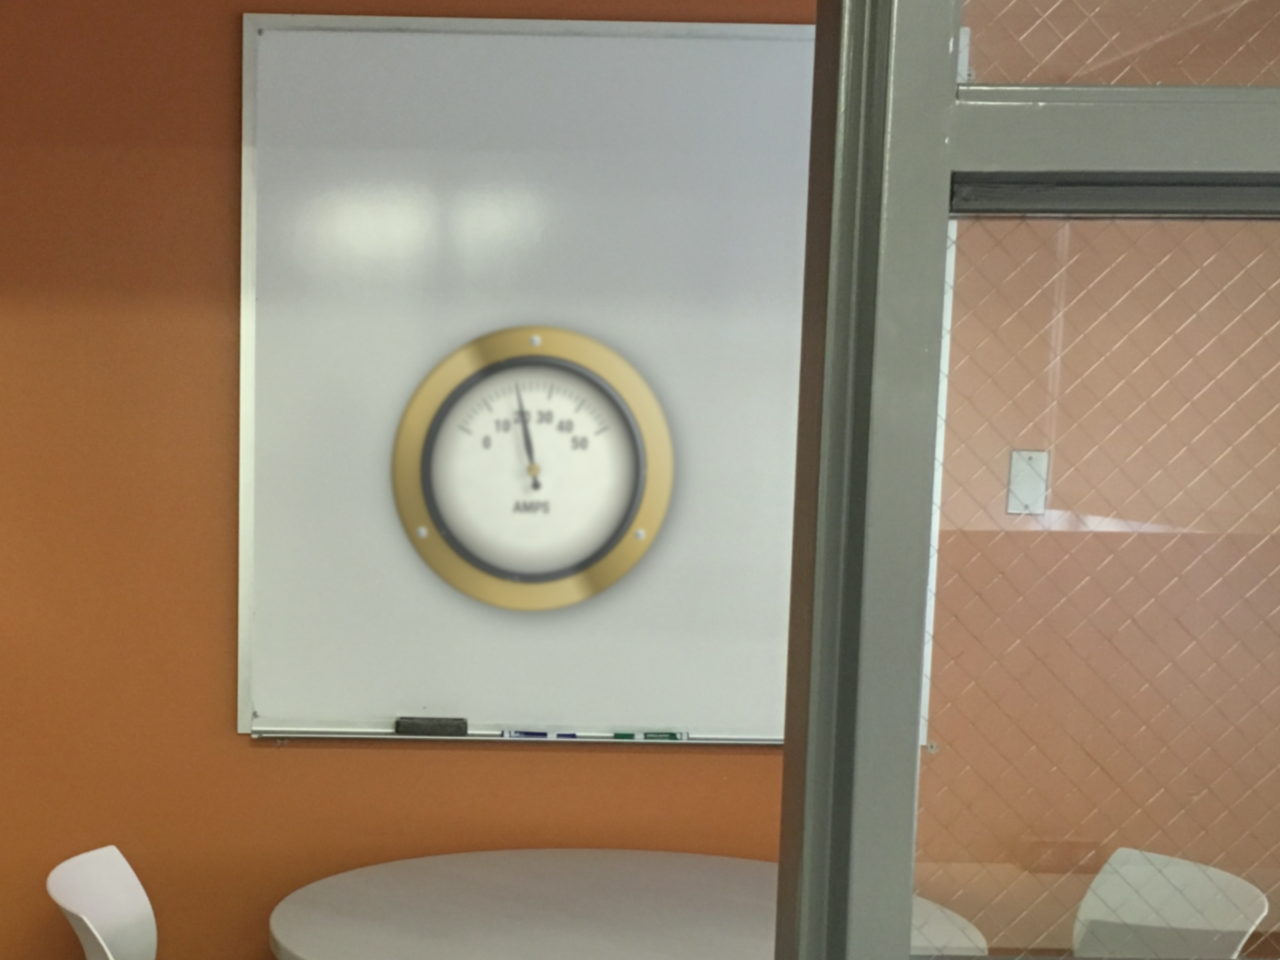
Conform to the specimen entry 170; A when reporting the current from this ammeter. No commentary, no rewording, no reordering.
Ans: 20; A
